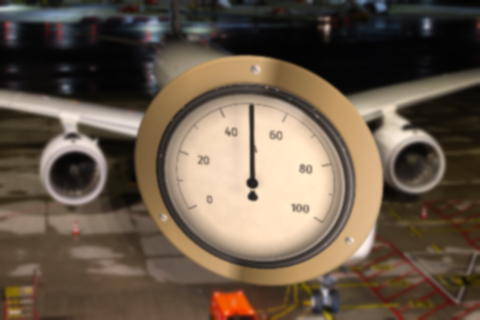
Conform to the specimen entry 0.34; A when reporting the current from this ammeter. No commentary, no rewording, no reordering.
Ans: 50; A
